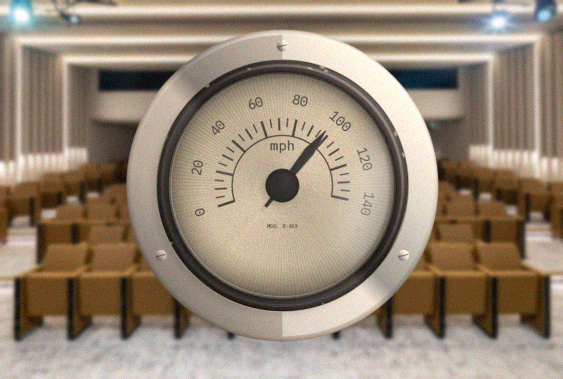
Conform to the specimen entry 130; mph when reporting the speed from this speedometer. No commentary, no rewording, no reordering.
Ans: 97.5; mph
